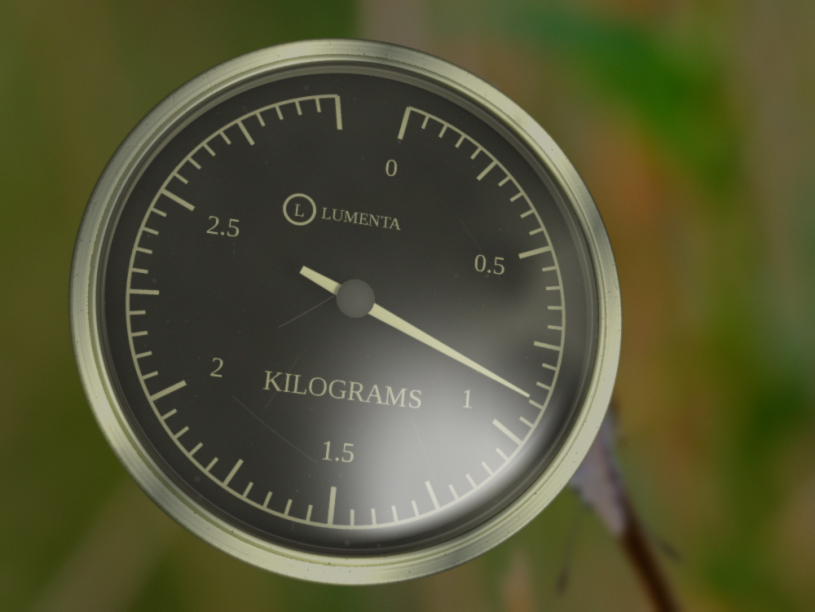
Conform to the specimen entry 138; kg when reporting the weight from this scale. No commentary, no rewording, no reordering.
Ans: 0.9; kg
